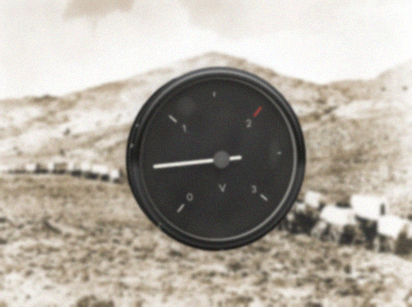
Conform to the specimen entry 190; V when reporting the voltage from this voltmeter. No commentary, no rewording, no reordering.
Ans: 0.5; V
